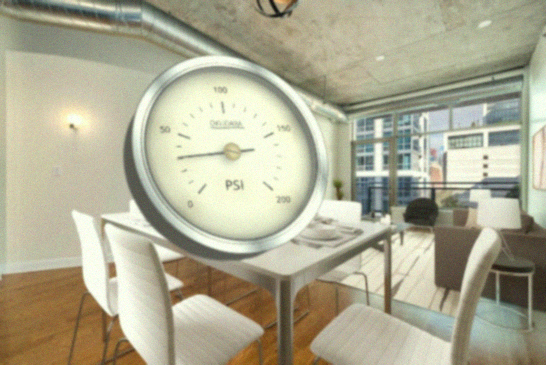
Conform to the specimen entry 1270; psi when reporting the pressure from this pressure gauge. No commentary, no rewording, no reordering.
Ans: 30; psi
